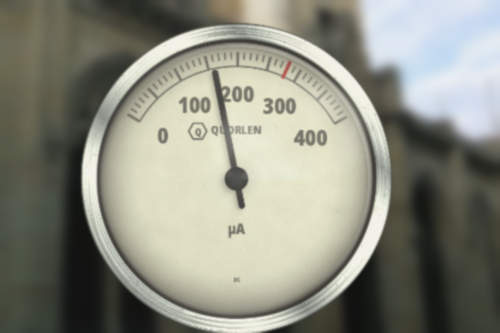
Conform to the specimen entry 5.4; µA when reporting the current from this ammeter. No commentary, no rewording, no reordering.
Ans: 160; µA
